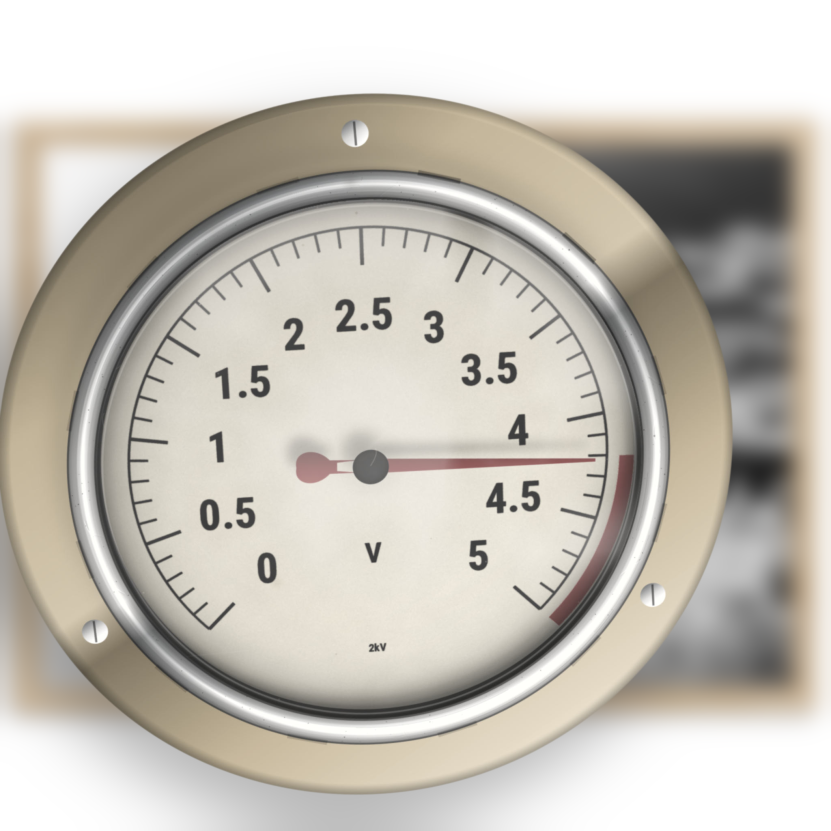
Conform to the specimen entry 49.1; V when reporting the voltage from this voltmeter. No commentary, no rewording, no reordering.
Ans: 4.2; V
